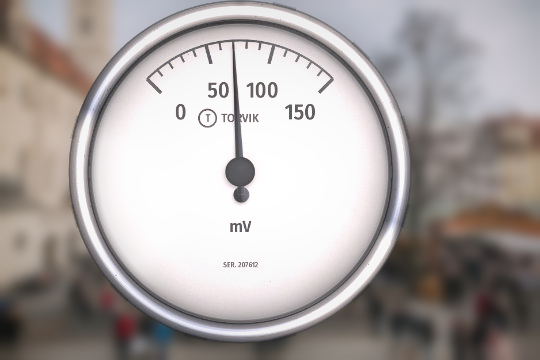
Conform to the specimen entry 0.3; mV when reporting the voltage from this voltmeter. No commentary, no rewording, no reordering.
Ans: 70; mV
